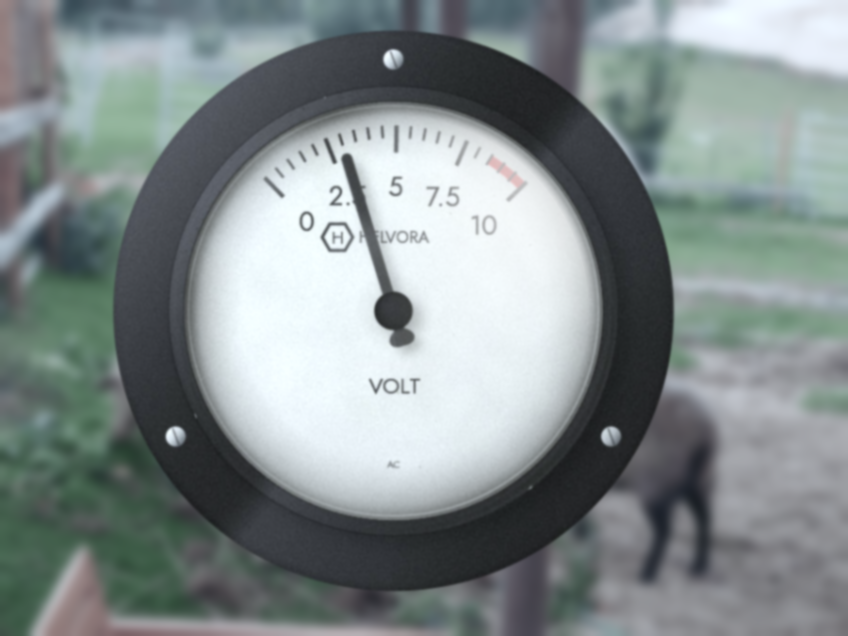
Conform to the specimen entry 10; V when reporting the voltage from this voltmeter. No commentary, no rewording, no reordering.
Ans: 3; V
